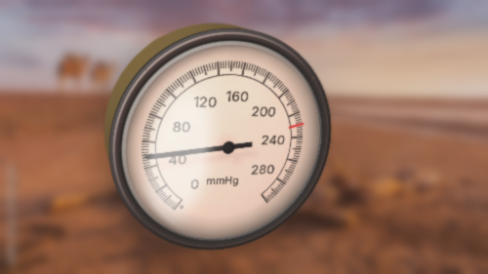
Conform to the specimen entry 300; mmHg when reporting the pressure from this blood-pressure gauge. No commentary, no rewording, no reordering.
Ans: 50; mmHg
